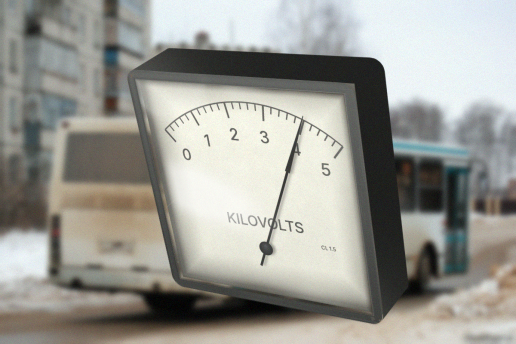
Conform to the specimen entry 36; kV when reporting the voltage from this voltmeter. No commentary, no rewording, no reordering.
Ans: 4; kV
